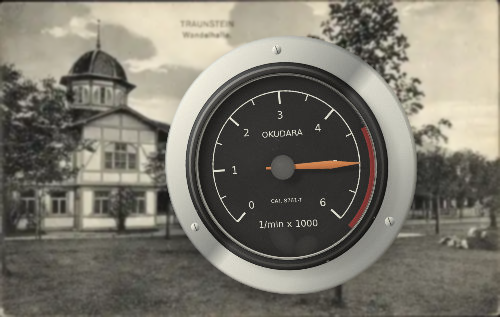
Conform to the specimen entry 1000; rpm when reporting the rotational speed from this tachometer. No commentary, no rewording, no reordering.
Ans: 5000; rpm
